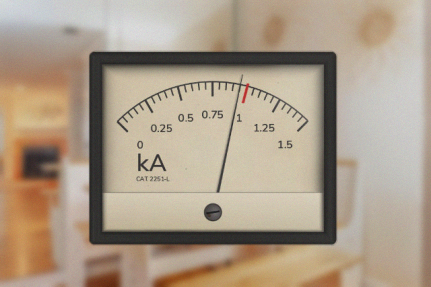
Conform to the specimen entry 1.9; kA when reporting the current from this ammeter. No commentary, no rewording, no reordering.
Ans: 0.95; kA
